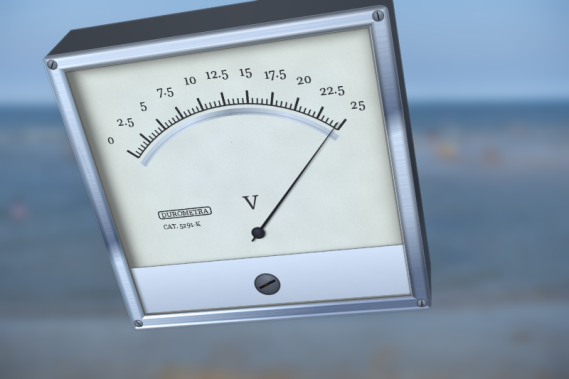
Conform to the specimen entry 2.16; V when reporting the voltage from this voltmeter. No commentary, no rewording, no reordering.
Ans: 24.5; V
